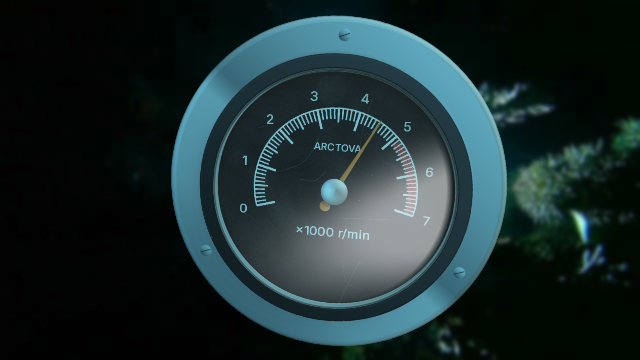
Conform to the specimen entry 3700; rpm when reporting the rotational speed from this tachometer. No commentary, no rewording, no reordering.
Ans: 4500; rpm
